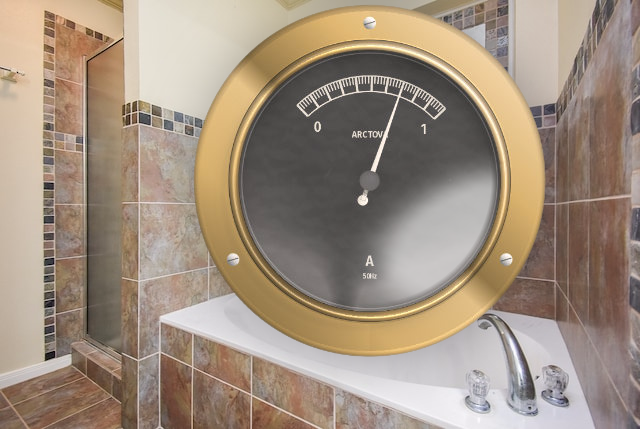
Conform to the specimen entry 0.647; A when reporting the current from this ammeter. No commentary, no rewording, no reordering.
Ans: 0.7; A
